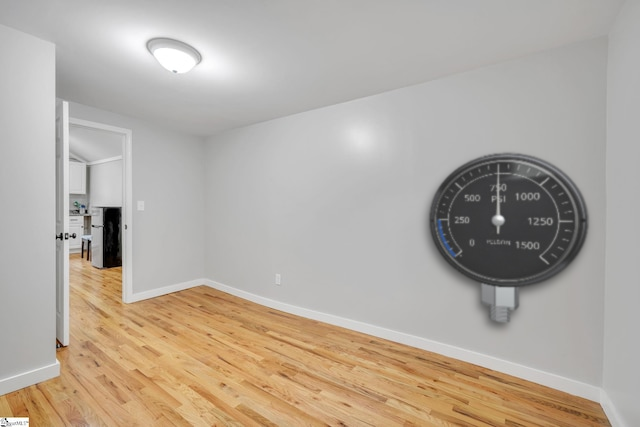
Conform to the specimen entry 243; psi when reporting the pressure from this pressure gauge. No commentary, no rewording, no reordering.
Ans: 750; psi
